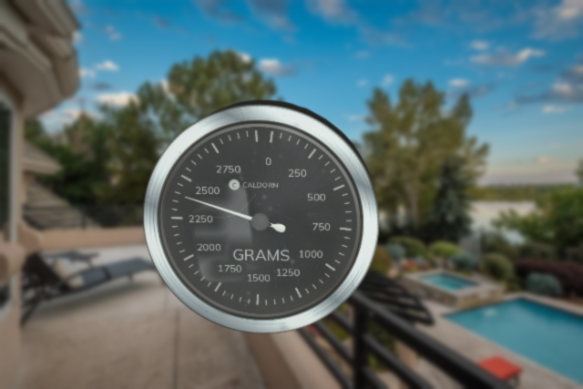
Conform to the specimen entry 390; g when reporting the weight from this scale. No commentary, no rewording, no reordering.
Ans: 2400; g
